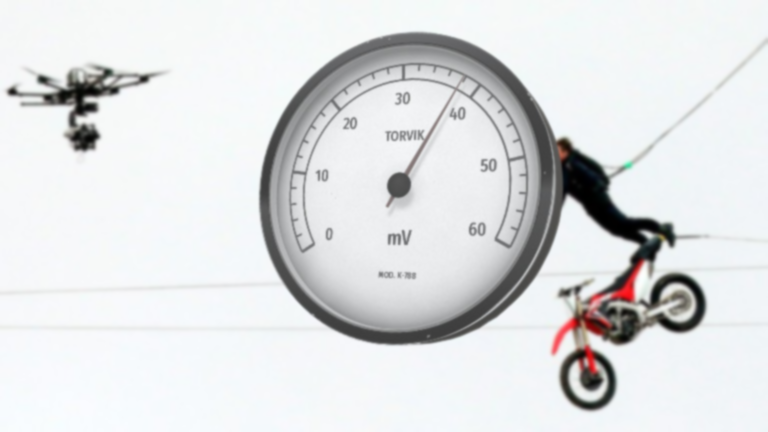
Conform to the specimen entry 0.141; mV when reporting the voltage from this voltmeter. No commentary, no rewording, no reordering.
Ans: 38; mV
